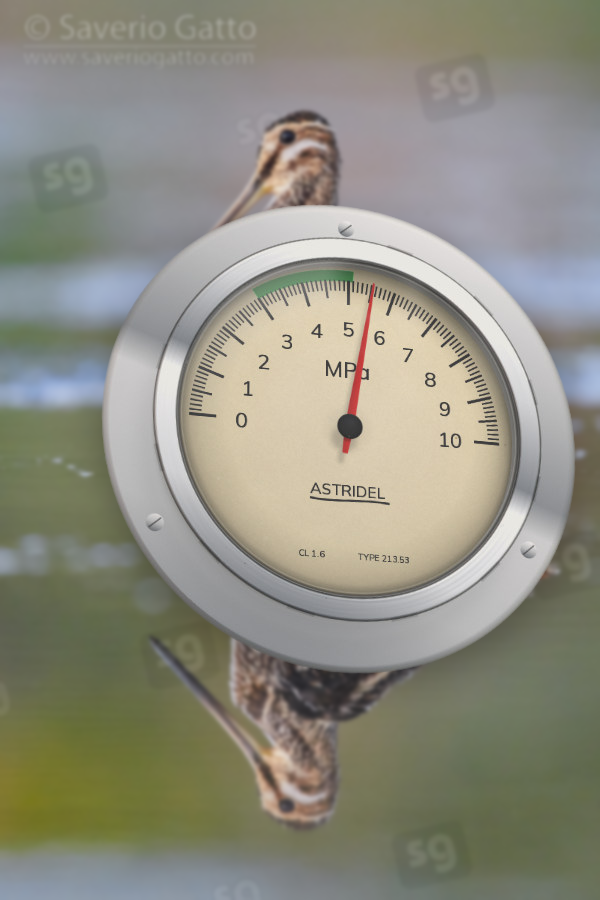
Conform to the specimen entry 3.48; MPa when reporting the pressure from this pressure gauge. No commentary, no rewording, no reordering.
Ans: 5.5; MPa
